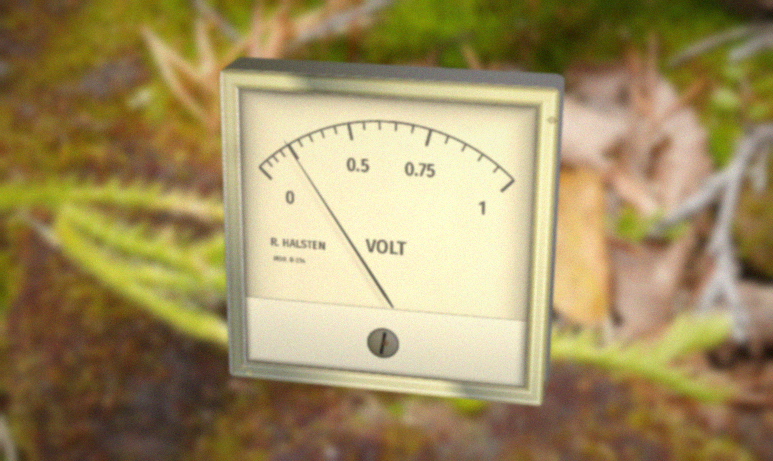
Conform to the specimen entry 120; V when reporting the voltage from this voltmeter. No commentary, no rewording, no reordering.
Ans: 0.25; V
